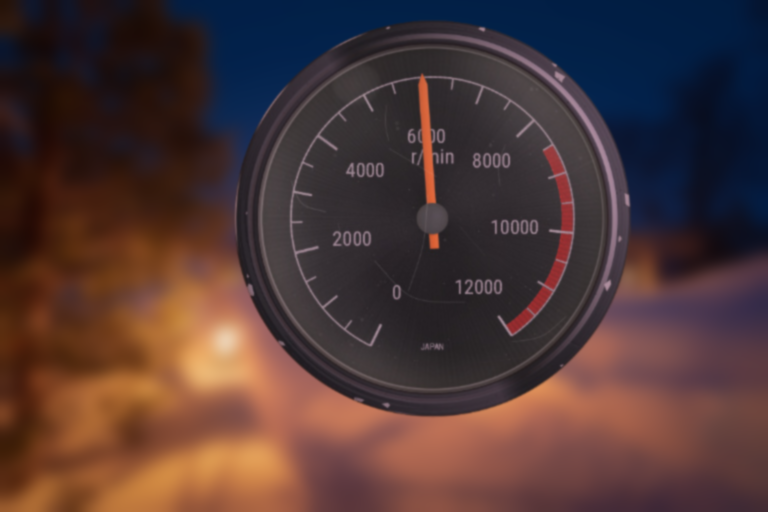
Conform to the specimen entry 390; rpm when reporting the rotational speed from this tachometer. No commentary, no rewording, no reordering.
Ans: 6000; rpm
